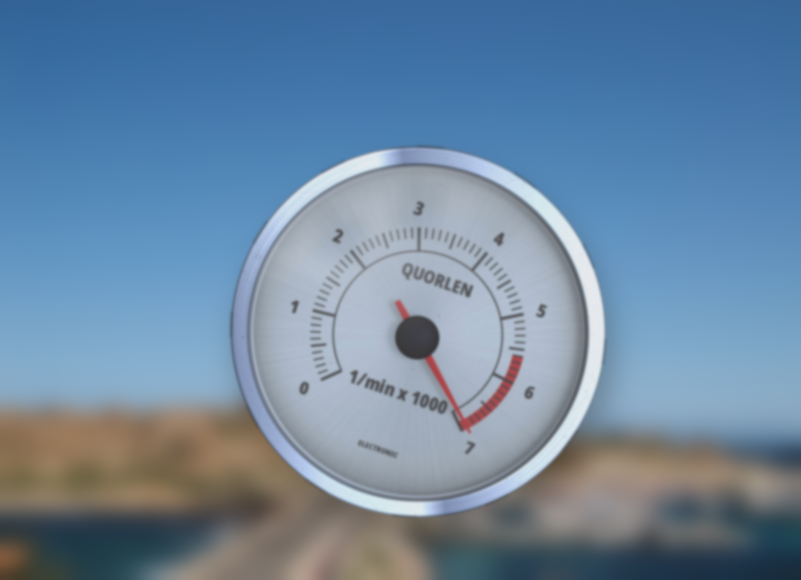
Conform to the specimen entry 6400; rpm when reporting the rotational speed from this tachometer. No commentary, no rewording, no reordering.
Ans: 6900; rpm
